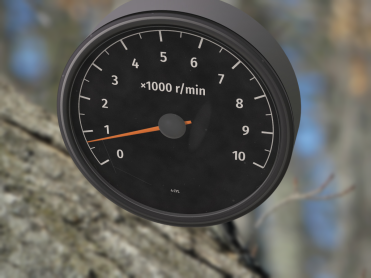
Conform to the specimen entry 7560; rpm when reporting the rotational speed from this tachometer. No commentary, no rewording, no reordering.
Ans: 750; rpm
